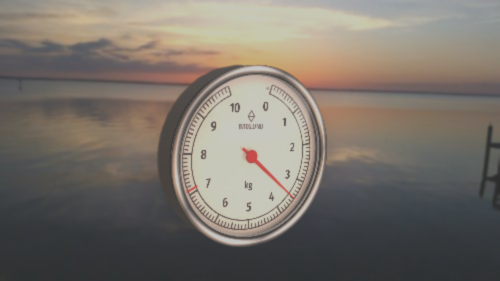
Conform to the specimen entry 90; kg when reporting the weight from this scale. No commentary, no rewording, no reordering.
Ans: 3.5; kg
